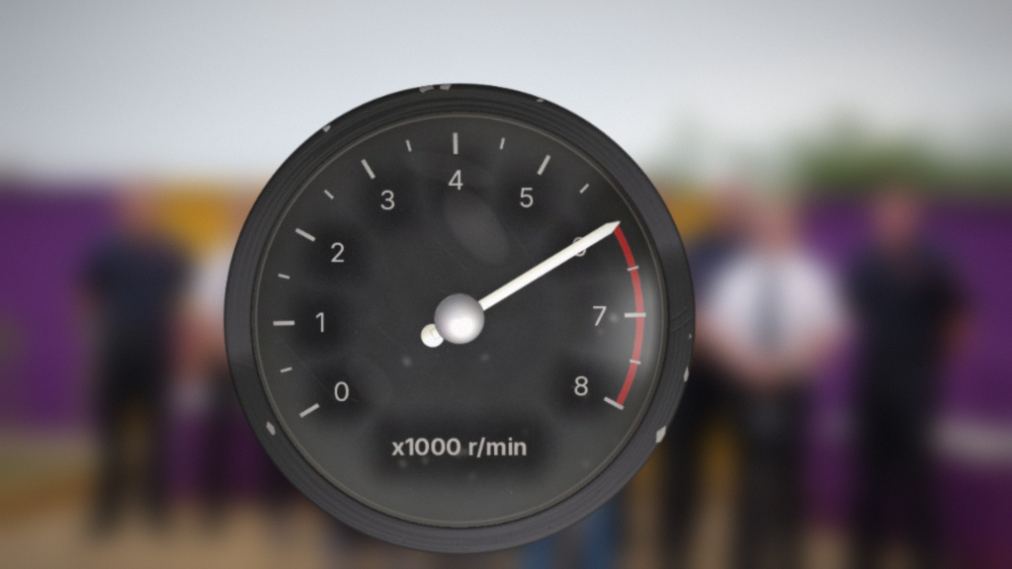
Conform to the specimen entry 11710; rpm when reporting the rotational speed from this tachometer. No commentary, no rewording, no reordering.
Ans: 6000; rpm
